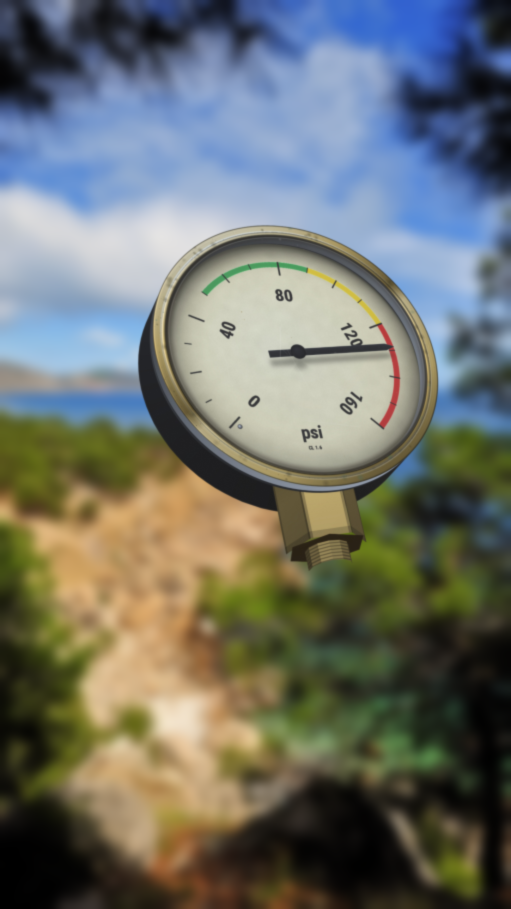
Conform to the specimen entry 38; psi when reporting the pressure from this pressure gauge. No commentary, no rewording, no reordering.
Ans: 130; psi
